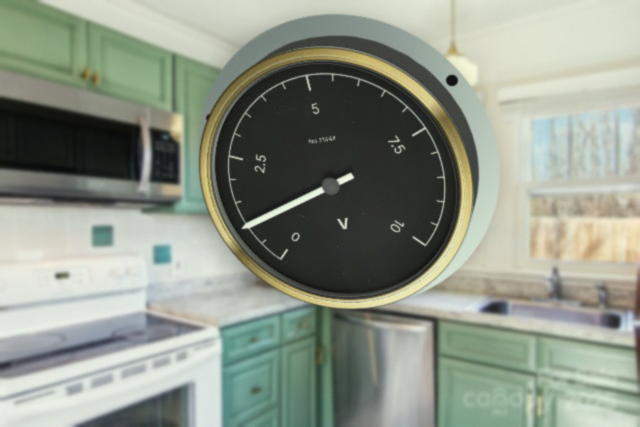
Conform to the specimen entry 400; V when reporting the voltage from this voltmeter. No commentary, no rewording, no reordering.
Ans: 1; V
